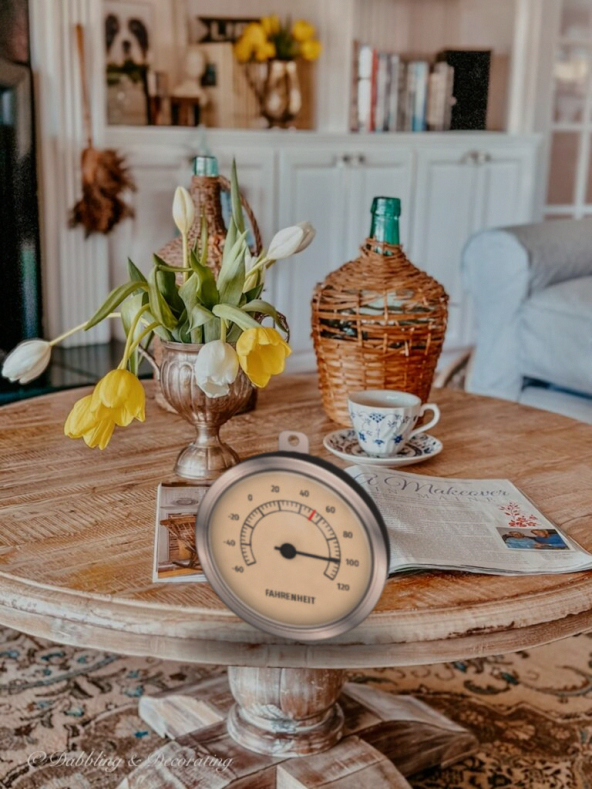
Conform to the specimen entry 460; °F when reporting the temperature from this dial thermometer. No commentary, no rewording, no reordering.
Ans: 100; °F
